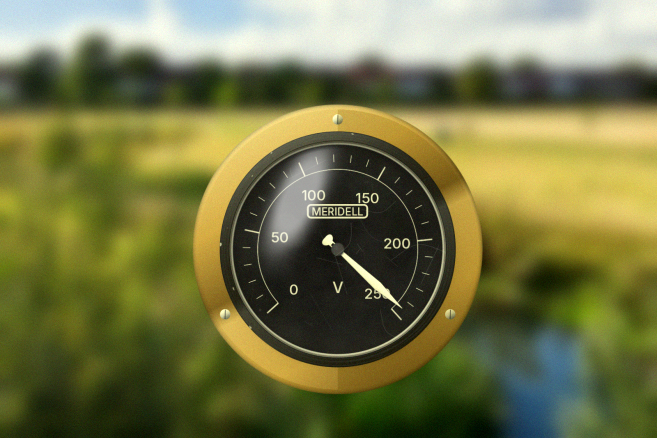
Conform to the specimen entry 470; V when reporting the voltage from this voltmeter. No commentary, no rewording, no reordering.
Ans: 245; V
